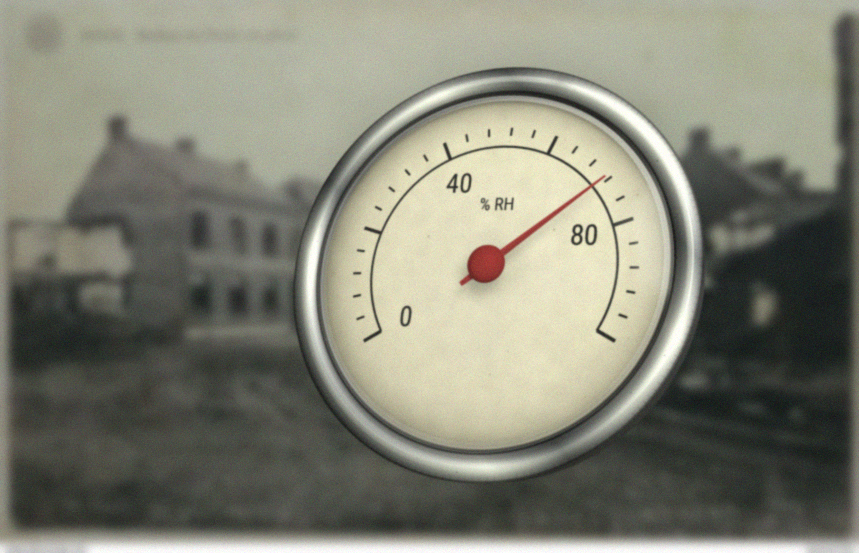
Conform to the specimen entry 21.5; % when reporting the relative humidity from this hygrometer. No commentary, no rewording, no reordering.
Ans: 72; %
